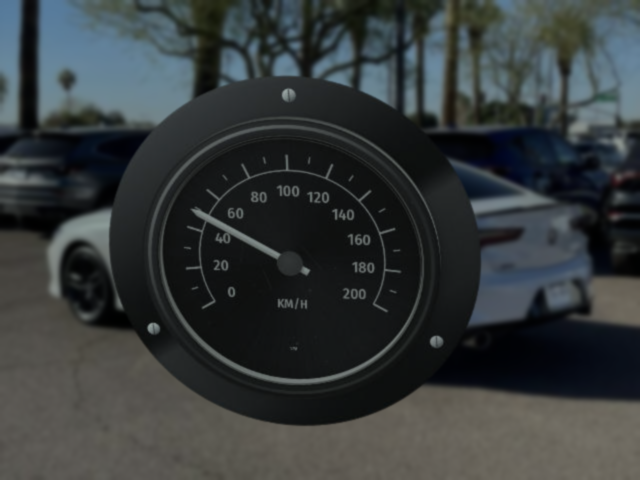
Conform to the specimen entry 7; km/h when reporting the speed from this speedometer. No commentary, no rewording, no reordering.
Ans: 50; km/h
